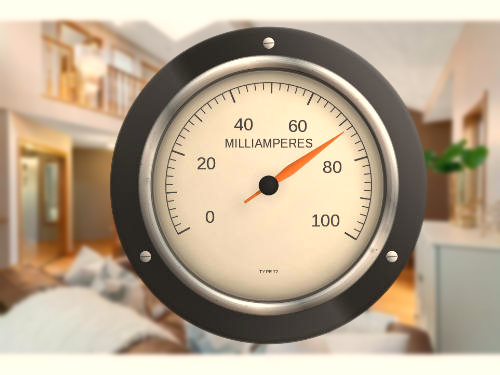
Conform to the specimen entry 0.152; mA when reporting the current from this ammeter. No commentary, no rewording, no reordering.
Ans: 72; mA
